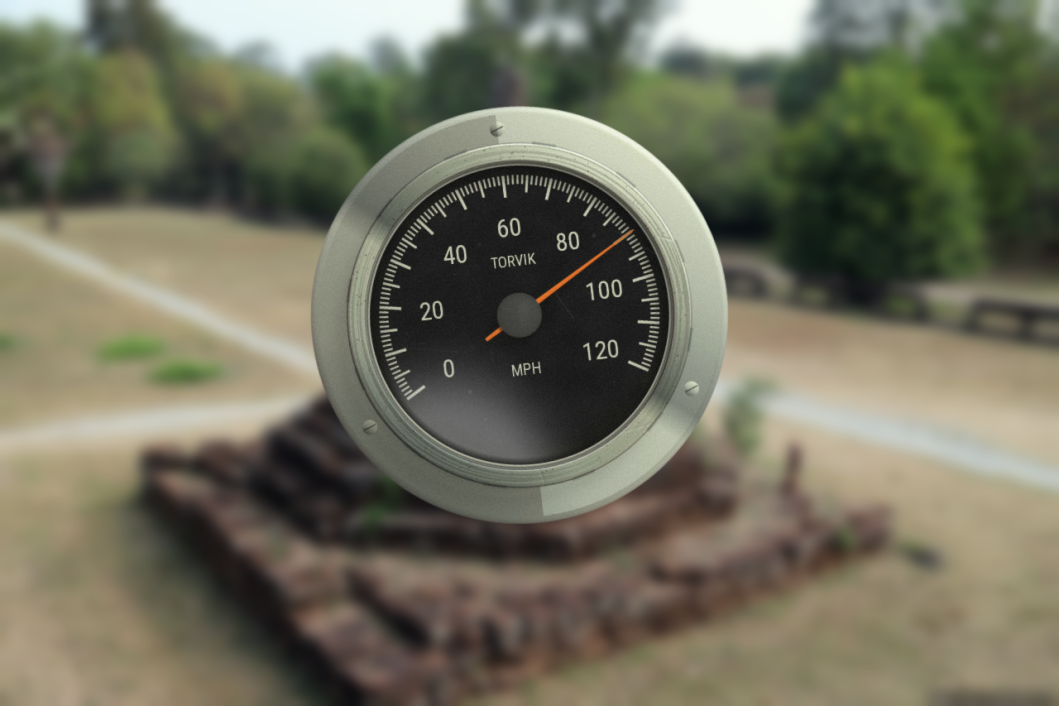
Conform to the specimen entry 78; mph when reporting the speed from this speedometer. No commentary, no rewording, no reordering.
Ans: 90; mph
